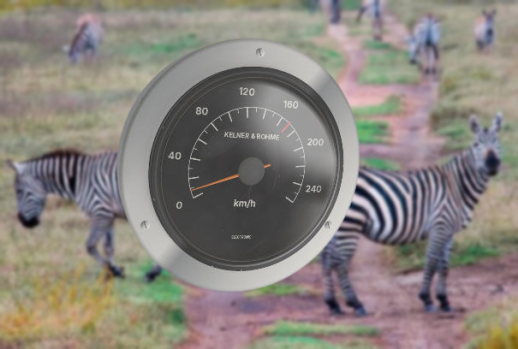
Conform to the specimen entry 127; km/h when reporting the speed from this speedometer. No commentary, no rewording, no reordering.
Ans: 10; km/h
